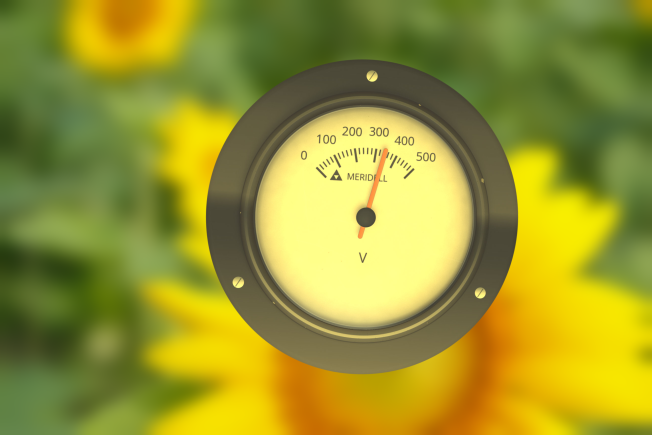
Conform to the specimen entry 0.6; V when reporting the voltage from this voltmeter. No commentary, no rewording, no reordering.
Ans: 340; V
